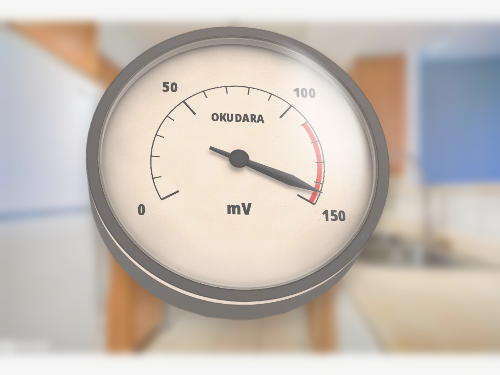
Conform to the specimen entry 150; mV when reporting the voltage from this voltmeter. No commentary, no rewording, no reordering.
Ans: 145; mV
